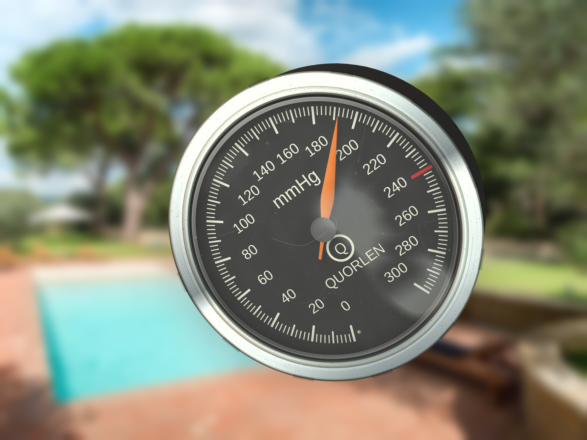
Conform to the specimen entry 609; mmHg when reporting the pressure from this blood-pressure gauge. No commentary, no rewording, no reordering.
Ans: 192; mmHg
